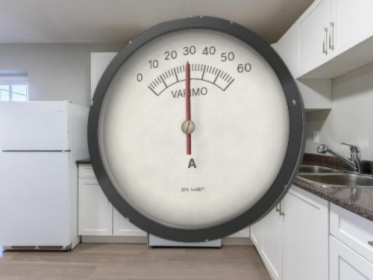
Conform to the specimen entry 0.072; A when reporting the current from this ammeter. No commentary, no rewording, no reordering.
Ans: 30; A
